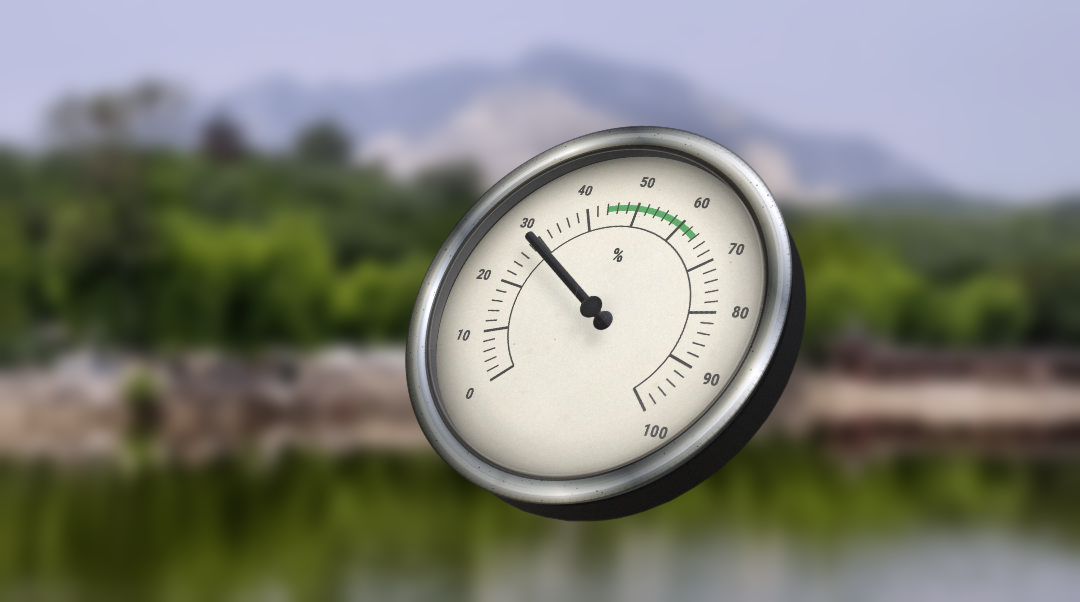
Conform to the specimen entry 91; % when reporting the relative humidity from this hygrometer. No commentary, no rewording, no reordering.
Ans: 29; %
